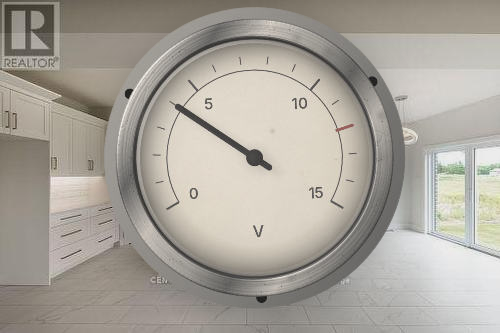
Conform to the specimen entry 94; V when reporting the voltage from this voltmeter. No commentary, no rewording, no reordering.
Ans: 4; V
